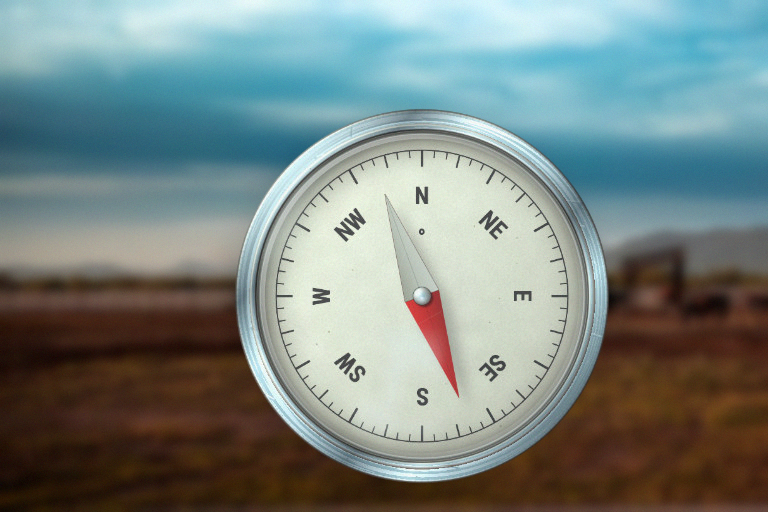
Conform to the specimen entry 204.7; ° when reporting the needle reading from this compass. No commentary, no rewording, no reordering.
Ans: 160; °
